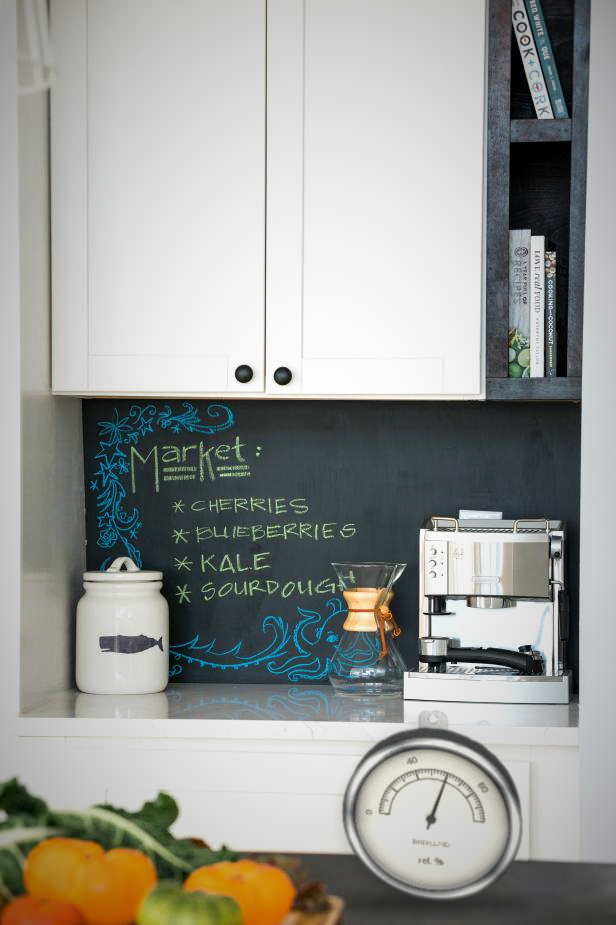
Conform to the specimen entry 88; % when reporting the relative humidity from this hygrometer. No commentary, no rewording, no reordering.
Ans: 60; %
